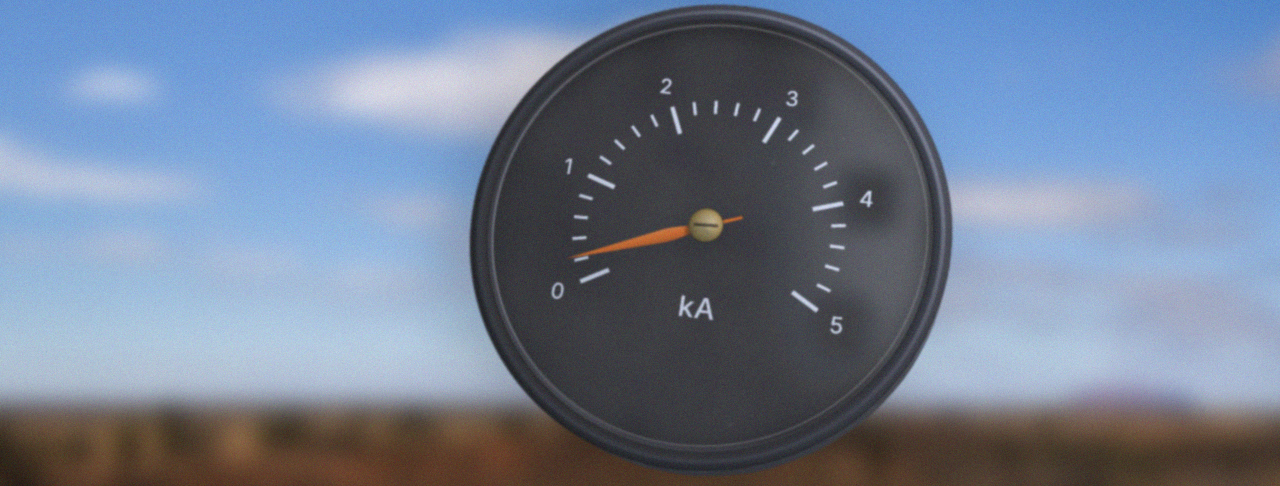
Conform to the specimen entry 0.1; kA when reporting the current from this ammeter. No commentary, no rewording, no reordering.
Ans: 0.2; kA
